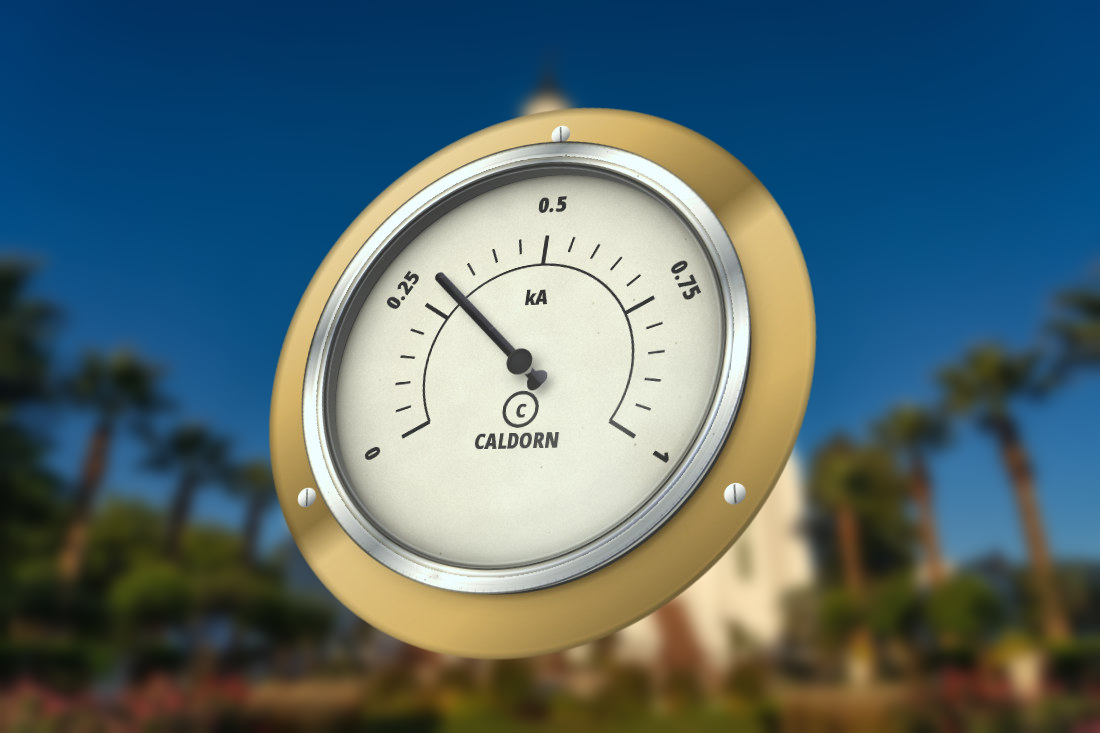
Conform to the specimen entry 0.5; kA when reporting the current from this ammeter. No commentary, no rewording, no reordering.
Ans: 0.3; kA
